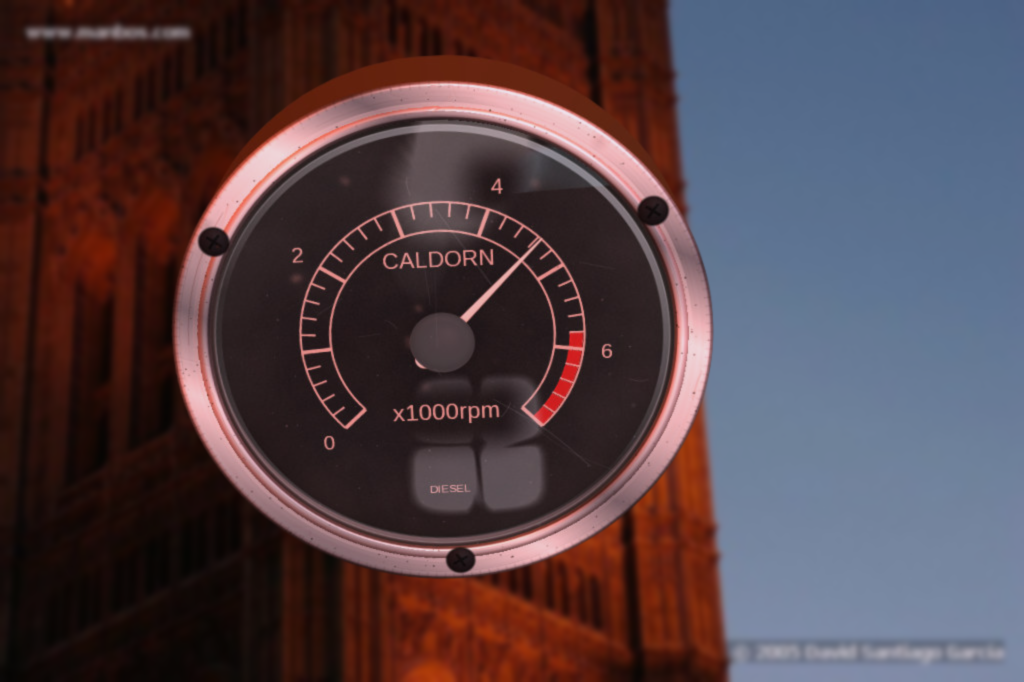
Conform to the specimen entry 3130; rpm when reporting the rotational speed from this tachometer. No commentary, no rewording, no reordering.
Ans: 4600; rpm
